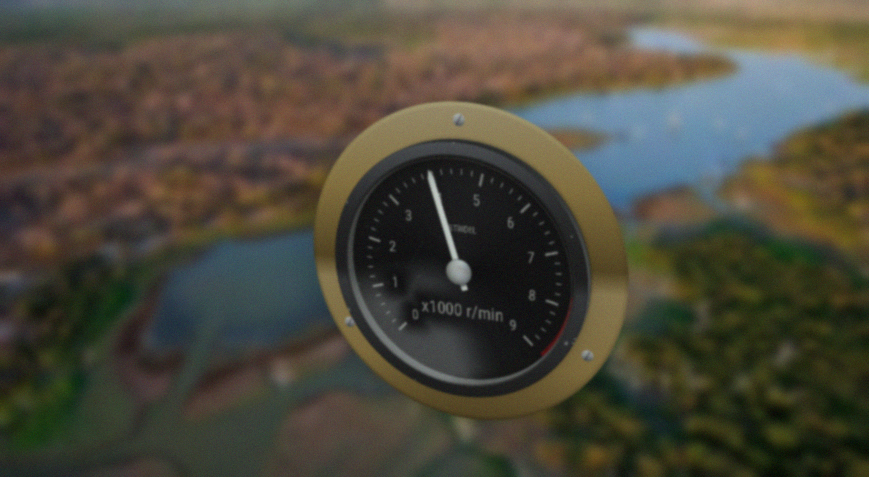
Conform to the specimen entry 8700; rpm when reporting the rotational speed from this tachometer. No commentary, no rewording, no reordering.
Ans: 4000; rpm
